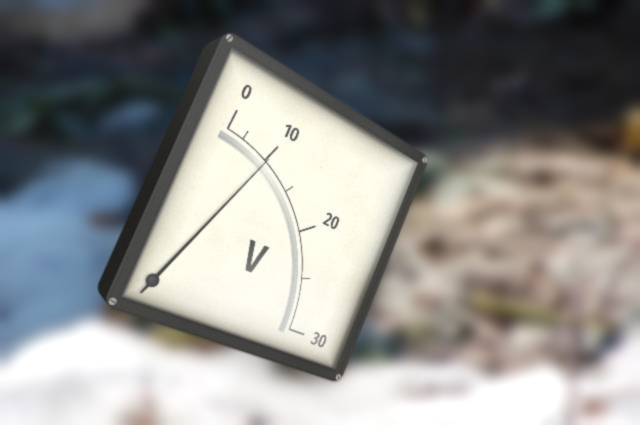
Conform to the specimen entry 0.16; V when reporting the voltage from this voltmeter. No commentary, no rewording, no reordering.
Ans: 10; V
